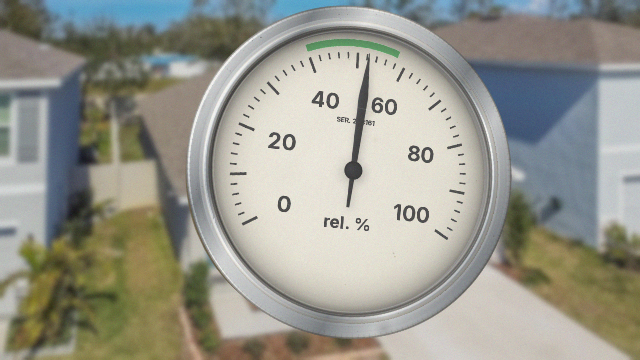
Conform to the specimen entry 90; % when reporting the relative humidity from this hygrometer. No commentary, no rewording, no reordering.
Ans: 52; %
